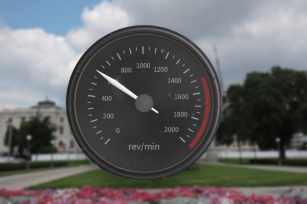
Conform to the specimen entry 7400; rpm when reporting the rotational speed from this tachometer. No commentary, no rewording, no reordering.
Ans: 600; rpm
